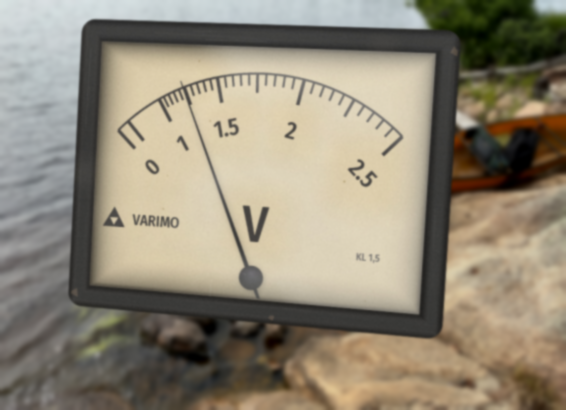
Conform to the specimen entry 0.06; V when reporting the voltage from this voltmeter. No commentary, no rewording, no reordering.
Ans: 1.25; V
